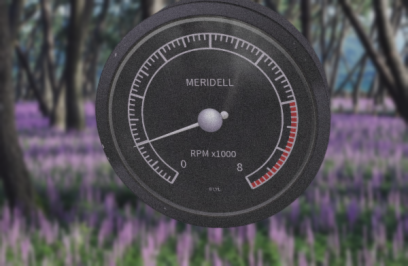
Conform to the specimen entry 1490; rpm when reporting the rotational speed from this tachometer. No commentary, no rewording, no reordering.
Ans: 1000; rpm
